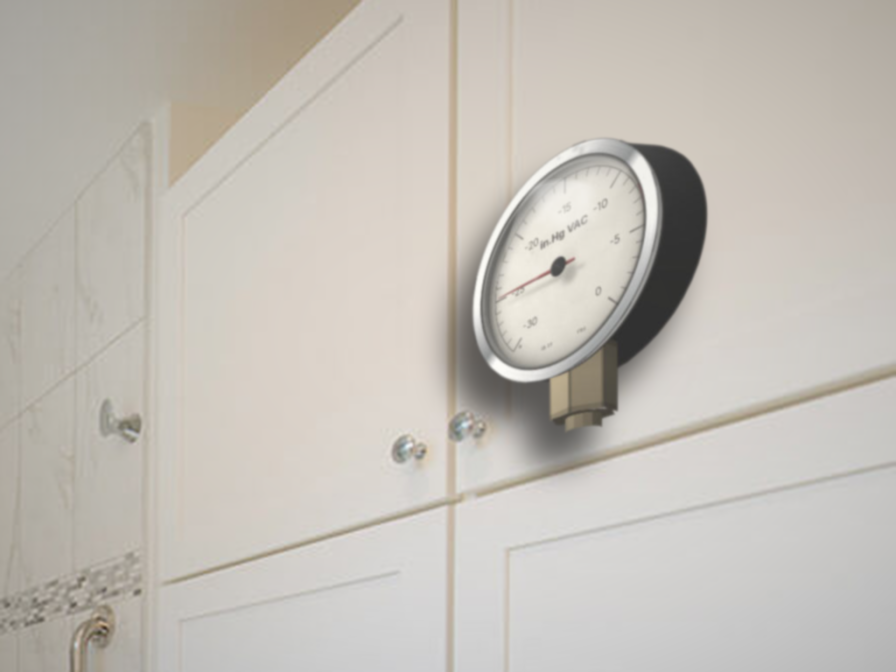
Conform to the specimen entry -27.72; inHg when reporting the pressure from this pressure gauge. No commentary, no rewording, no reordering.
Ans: -25; inHg
